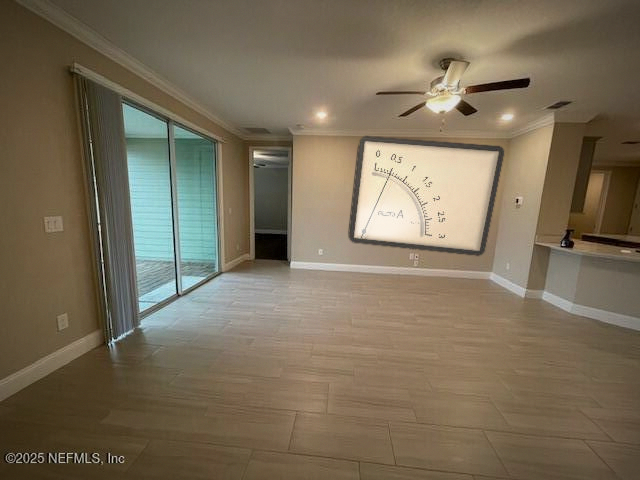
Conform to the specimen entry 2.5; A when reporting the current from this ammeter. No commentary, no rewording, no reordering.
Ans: 0.5; A
